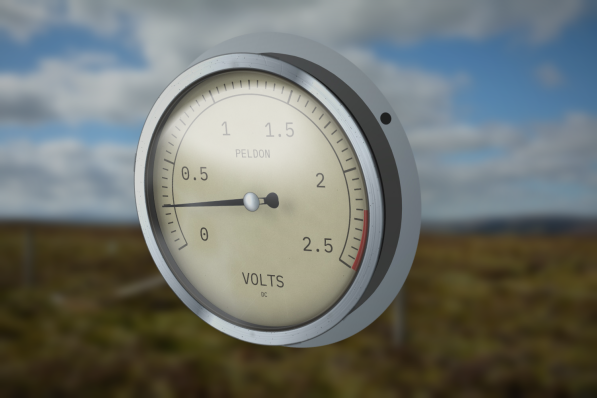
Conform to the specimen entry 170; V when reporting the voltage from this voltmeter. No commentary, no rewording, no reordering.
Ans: 0.25; V
